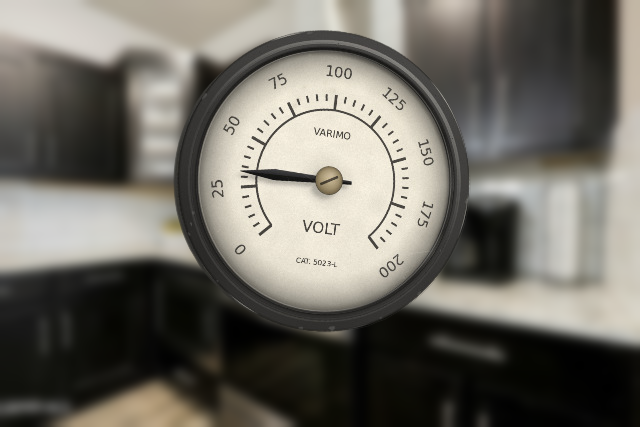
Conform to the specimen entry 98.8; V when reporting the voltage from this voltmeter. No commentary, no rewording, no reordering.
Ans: 32.5; V
